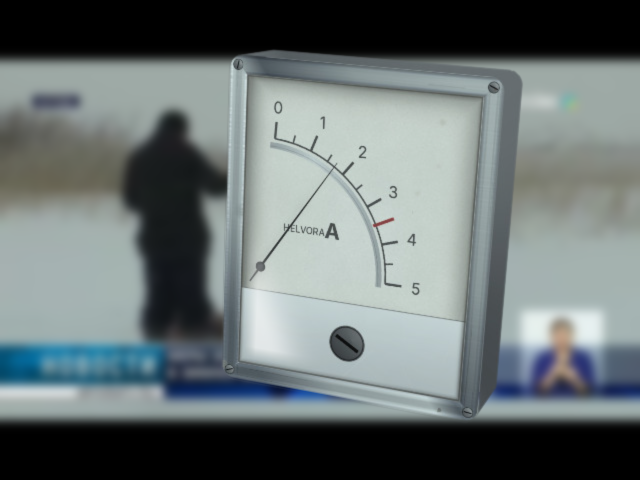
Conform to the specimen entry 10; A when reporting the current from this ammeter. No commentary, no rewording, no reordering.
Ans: 1.75; A
